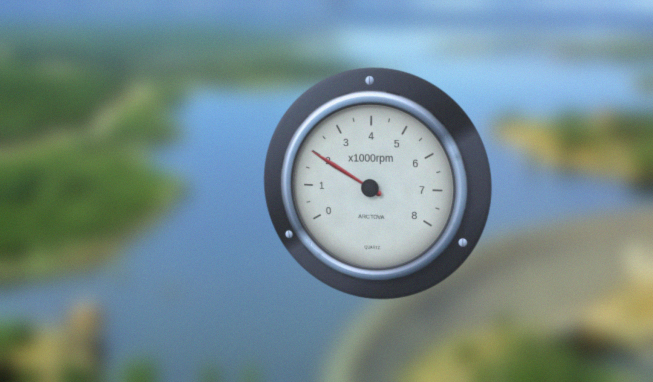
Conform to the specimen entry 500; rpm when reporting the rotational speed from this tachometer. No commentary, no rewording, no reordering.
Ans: 2000; rpm
